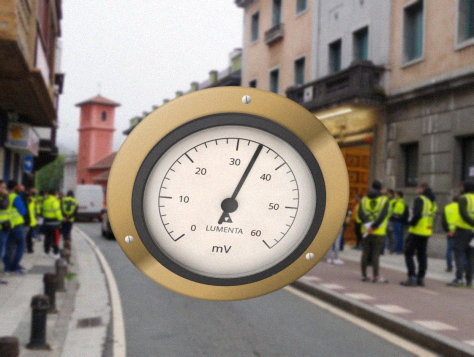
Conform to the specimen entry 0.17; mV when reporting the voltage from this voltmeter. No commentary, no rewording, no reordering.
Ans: 34; mV
